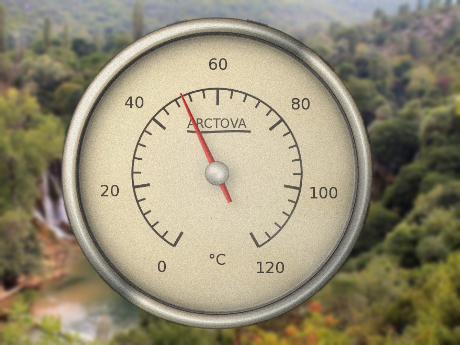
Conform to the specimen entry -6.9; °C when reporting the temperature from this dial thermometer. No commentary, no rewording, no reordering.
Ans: 50; °C
